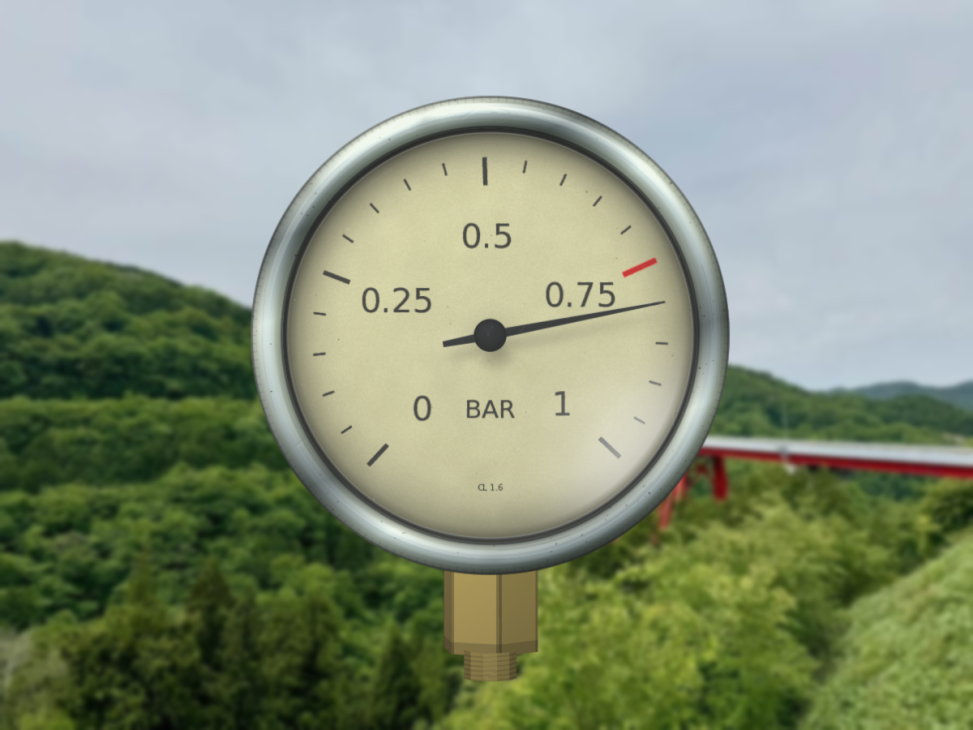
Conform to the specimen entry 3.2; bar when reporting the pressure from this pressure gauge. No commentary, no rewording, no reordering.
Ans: 0.8; bar
